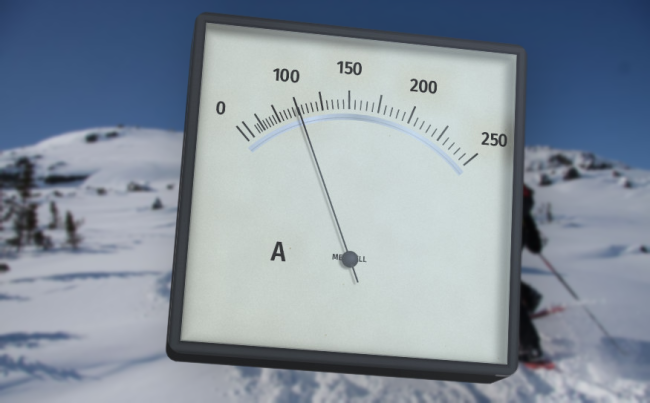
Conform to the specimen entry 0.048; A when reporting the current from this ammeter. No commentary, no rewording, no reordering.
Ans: 100; A
